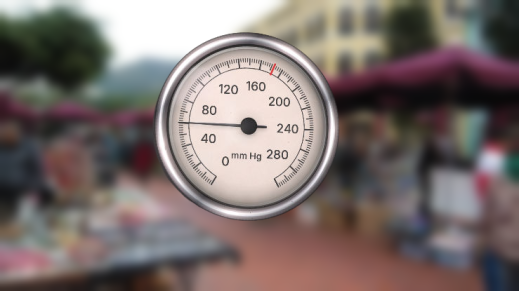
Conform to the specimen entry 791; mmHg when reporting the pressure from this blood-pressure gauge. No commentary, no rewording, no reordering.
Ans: 60; mmHg
